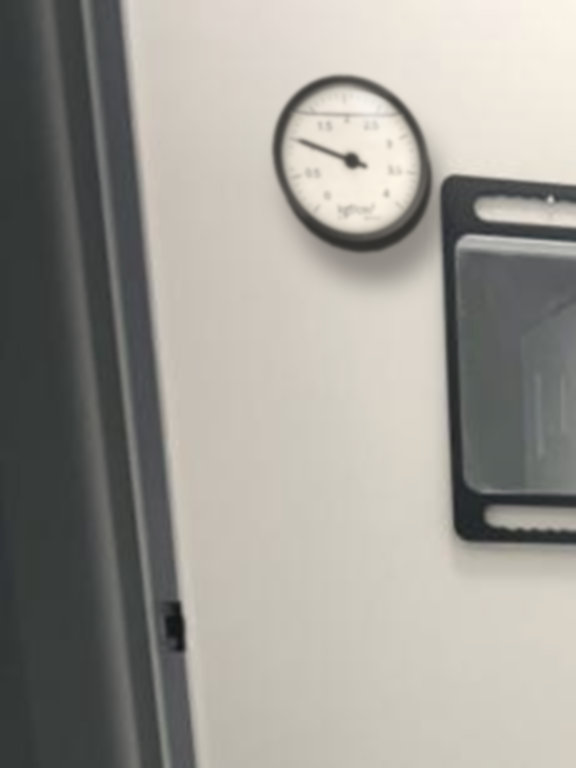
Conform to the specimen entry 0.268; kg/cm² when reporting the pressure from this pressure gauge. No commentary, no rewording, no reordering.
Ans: 1; kg/cm²
